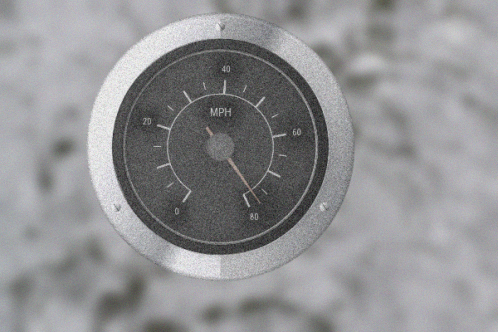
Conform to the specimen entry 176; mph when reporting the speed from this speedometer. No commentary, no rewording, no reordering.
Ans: 77.5; mph
